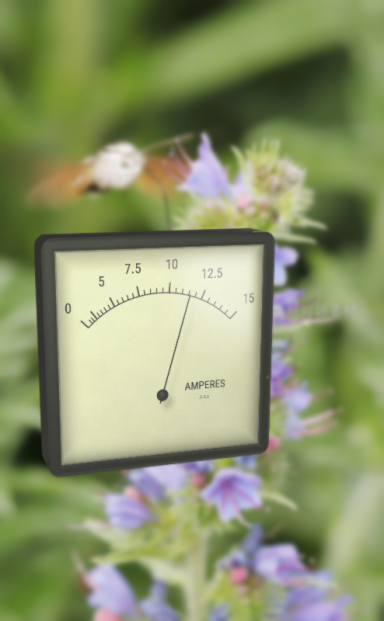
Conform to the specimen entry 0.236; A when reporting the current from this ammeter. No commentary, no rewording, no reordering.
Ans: 11.5; A
